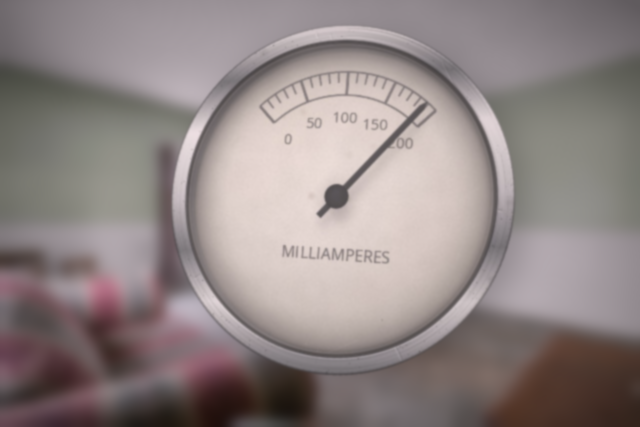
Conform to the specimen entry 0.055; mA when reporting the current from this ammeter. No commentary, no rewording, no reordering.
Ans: 190; mA
